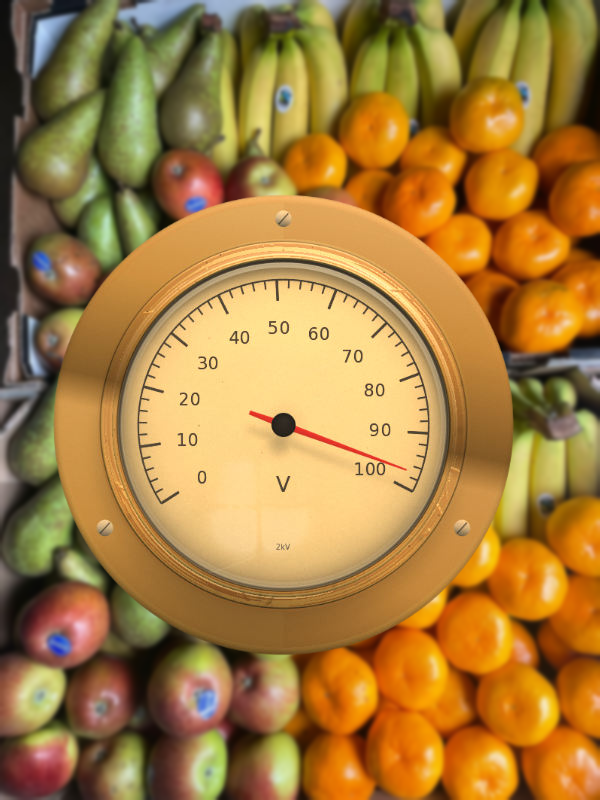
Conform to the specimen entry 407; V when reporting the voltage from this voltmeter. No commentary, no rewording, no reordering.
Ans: 97; V
